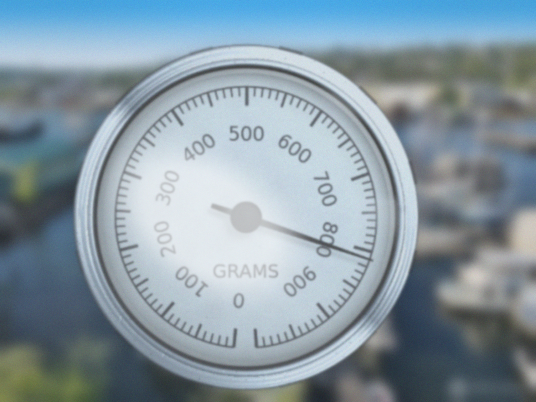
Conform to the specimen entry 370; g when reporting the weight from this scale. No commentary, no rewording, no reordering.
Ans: 810; g
